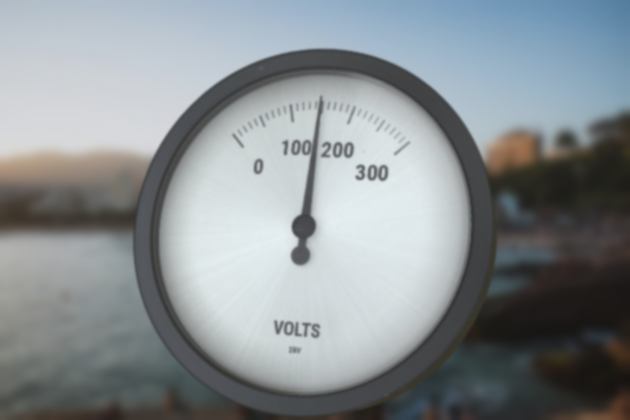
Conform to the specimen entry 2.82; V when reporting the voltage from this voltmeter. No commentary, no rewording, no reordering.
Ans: 150; V
